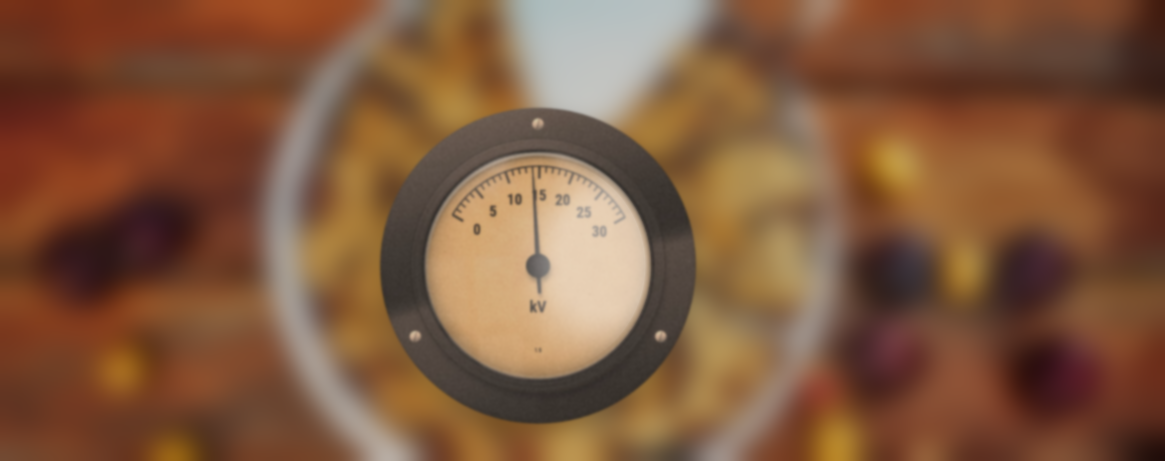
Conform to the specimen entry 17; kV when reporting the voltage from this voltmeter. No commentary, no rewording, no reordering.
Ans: 14; kV
